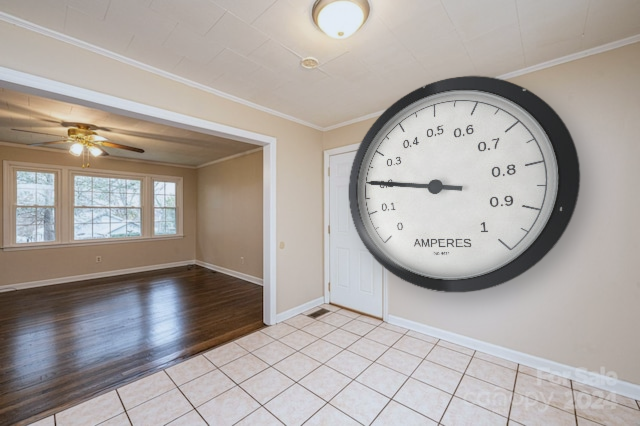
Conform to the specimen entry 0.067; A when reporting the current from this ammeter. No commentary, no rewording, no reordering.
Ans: 0.2; A
